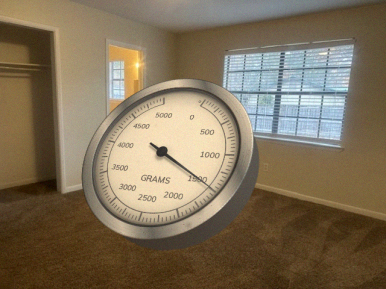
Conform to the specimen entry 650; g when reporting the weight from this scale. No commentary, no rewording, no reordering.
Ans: 1500; g
